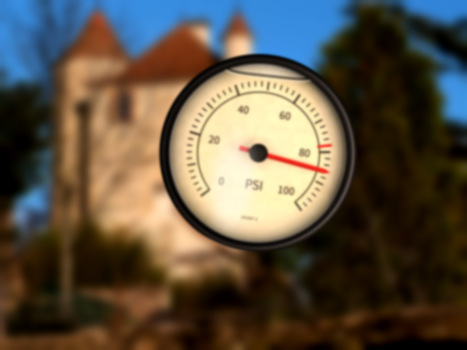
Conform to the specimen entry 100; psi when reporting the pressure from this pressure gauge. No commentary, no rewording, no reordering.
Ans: 86; psi
